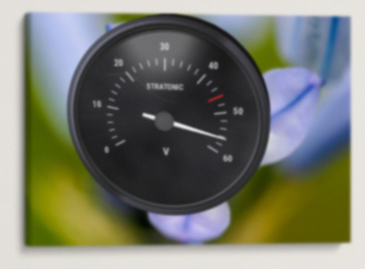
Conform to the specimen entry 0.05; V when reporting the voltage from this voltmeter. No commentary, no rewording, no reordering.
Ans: 56; V
